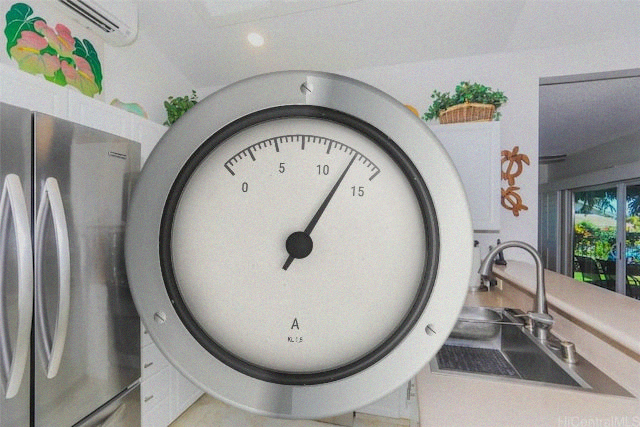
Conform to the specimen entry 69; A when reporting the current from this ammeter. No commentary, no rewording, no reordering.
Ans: 12.5; A
